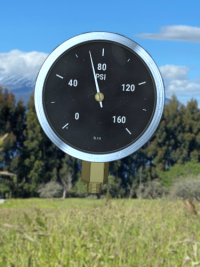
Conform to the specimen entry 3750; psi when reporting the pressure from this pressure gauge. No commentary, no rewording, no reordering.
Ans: 70; psi
